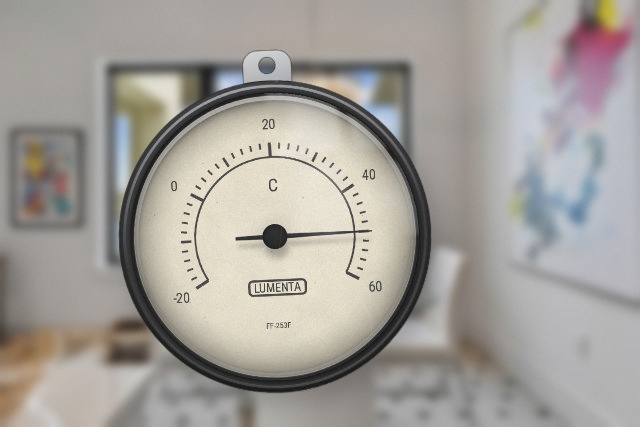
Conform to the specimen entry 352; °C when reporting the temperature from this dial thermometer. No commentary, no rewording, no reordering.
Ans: 50; °C
